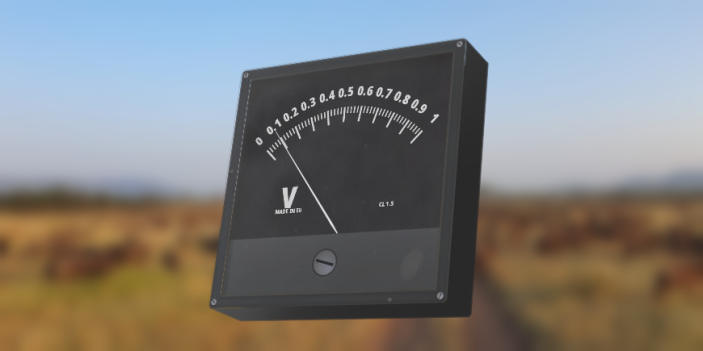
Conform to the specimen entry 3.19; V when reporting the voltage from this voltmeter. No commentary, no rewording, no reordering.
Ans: 0.1; V
